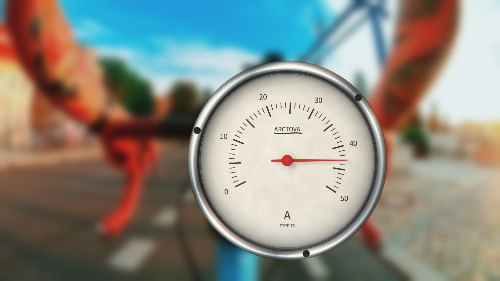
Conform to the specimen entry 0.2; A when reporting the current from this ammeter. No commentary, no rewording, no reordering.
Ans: 43; A
